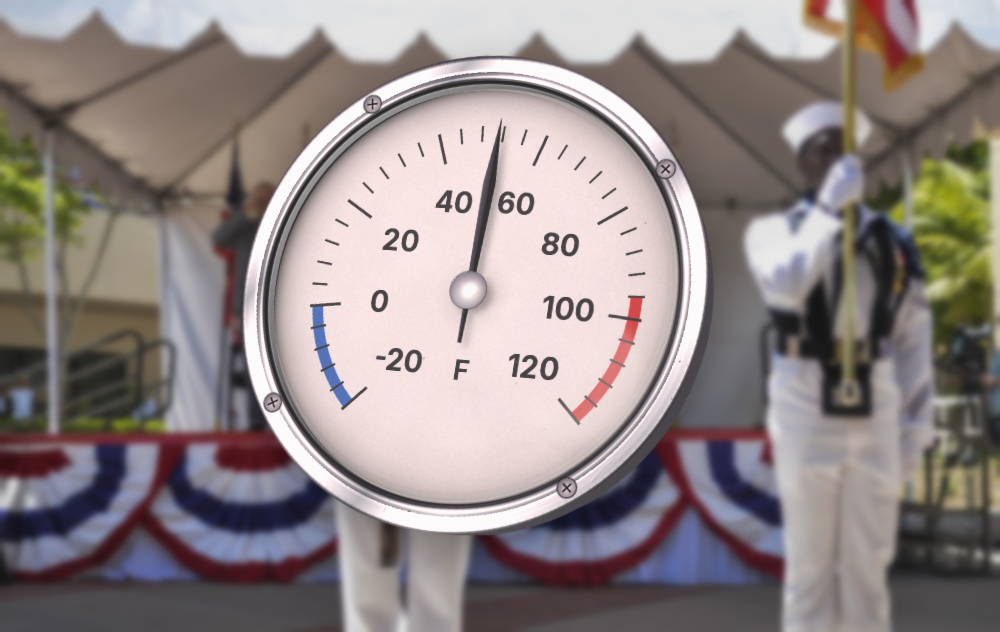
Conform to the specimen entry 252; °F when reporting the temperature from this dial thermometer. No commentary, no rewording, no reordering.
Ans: 52; °F
